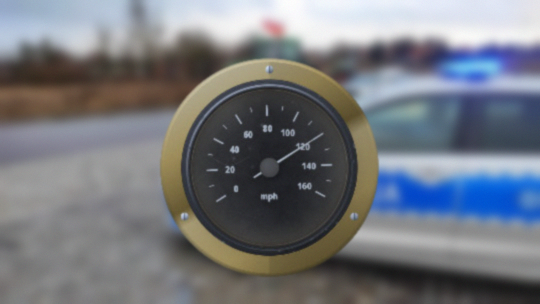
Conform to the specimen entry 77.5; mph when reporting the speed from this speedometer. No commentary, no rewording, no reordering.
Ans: 120; mph
